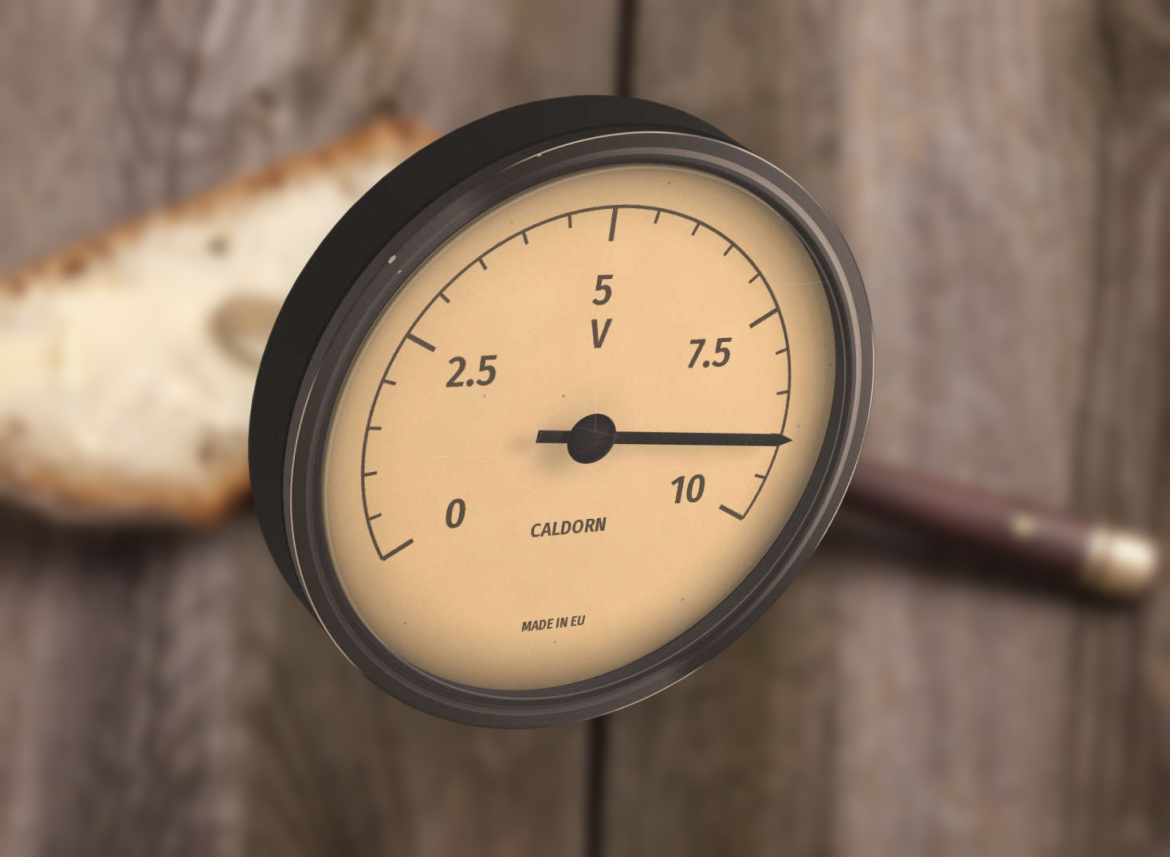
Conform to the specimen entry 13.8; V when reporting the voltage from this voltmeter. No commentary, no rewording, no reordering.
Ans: 9; V
